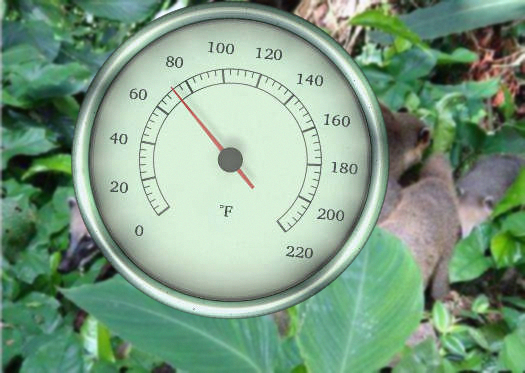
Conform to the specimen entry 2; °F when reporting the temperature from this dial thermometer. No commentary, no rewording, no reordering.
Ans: 72; °F
